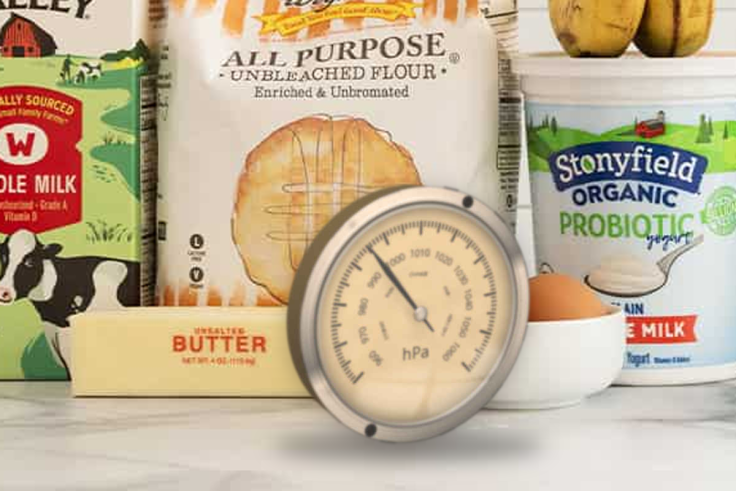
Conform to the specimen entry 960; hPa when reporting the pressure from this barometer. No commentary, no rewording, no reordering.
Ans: 995; hPa
